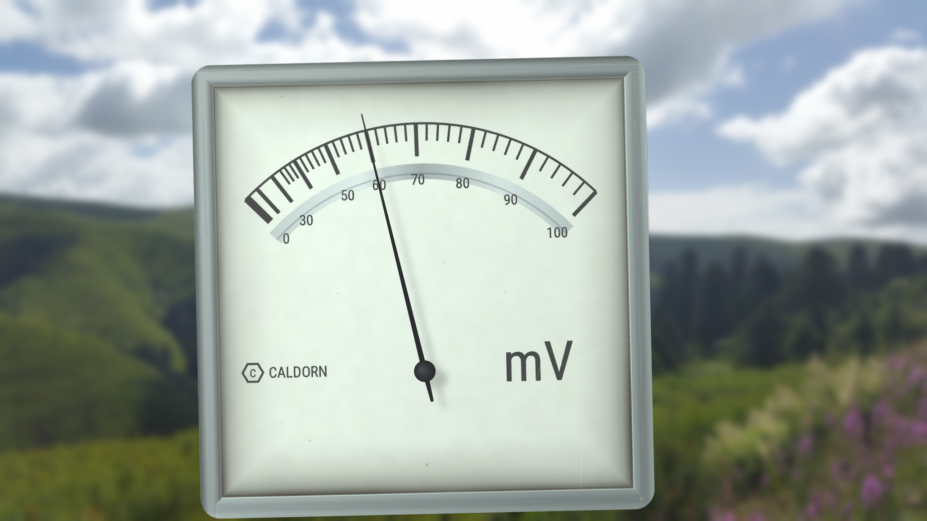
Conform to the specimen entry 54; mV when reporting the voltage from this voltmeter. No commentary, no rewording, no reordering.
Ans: 60; mV
